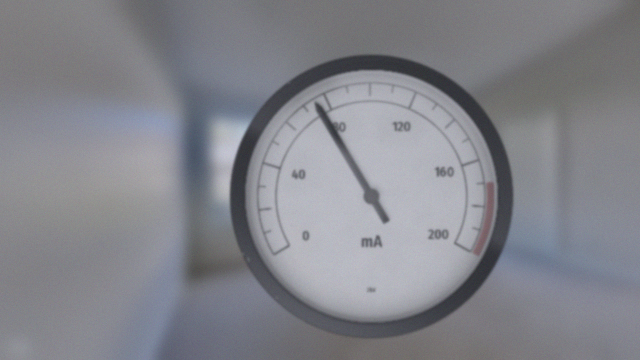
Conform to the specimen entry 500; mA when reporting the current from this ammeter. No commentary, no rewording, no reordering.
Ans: 75; mA
